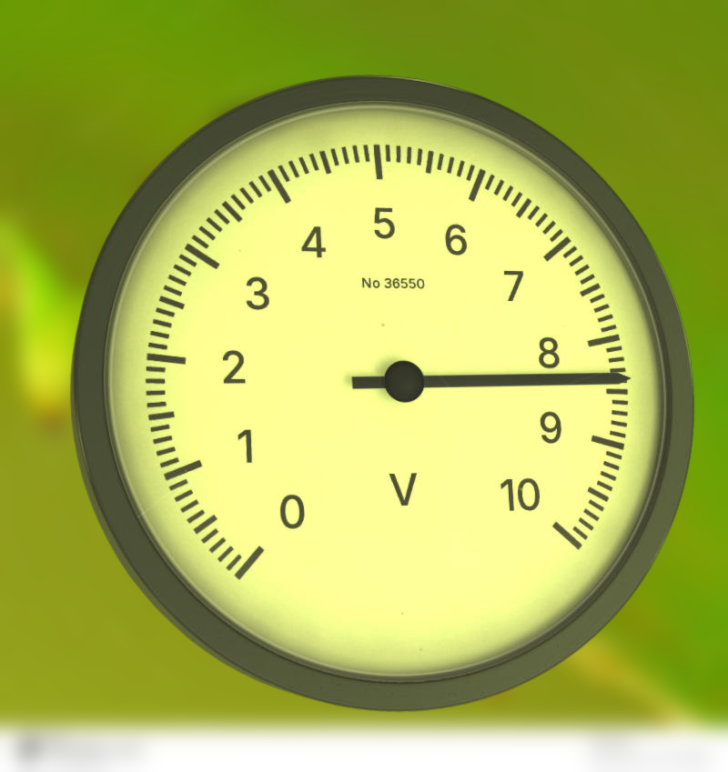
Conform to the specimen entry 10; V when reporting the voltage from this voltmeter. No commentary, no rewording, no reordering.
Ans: 8.4; V
